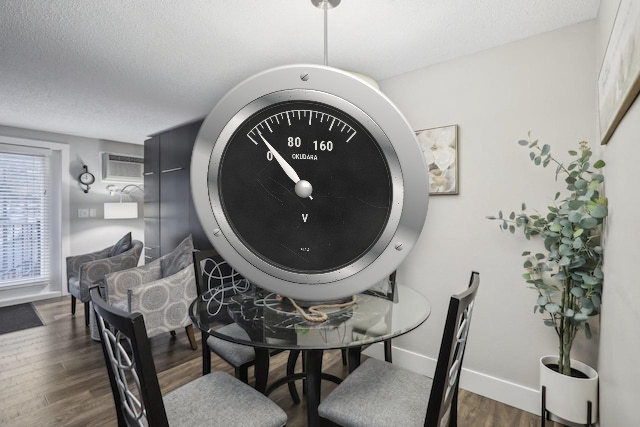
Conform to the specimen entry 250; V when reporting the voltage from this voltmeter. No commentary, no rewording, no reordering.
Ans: 20; V
